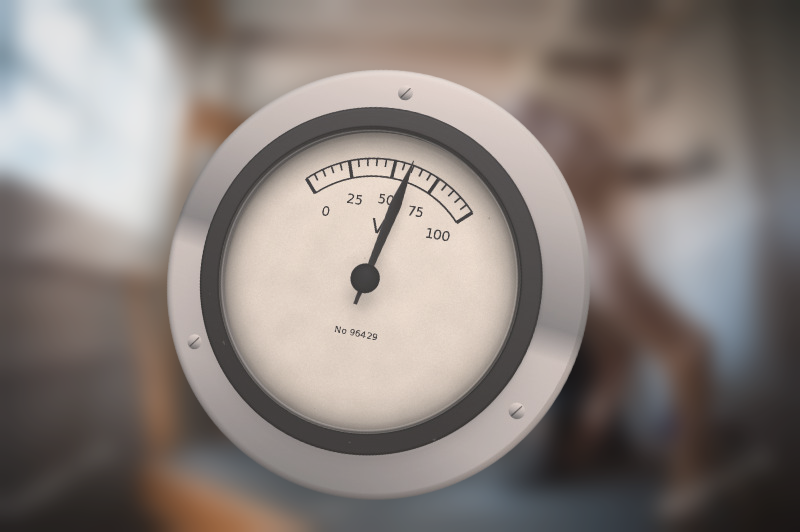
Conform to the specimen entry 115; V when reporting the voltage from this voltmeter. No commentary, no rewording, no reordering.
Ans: 60; V
